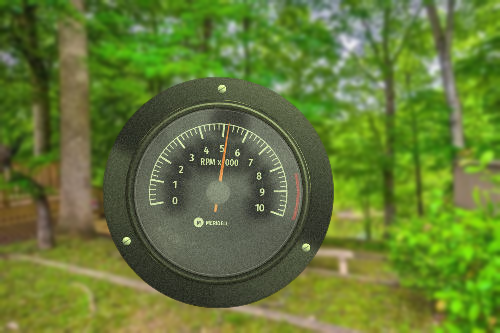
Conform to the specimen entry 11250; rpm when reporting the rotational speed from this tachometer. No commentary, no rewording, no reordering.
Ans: 5200; rpm
